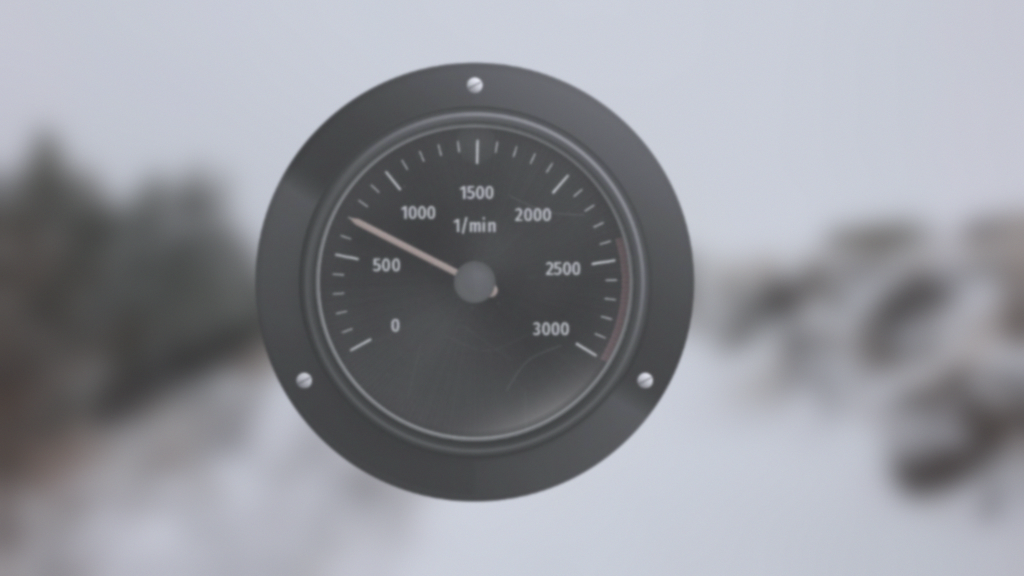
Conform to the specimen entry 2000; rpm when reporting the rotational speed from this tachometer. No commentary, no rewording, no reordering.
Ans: 700; rpm
